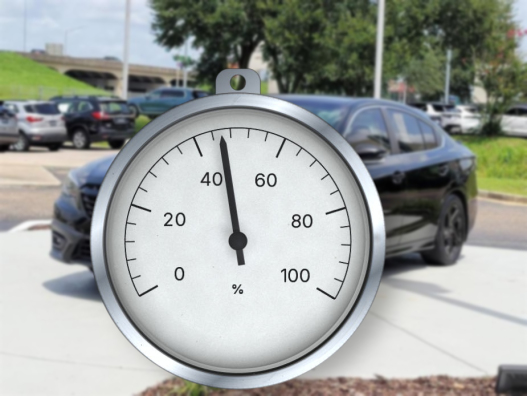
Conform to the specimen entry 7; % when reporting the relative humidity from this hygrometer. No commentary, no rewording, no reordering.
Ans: 46; %
